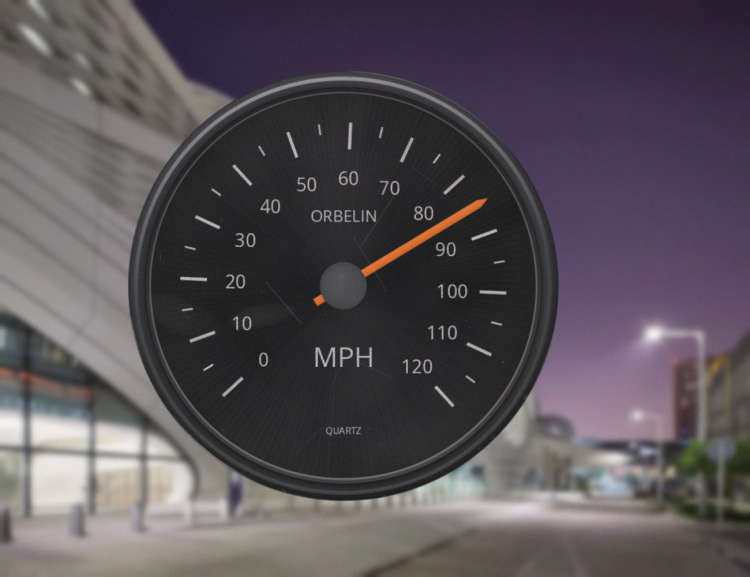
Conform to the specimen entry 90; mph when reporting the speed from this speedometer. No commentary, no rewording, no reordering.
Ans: 85; mph
